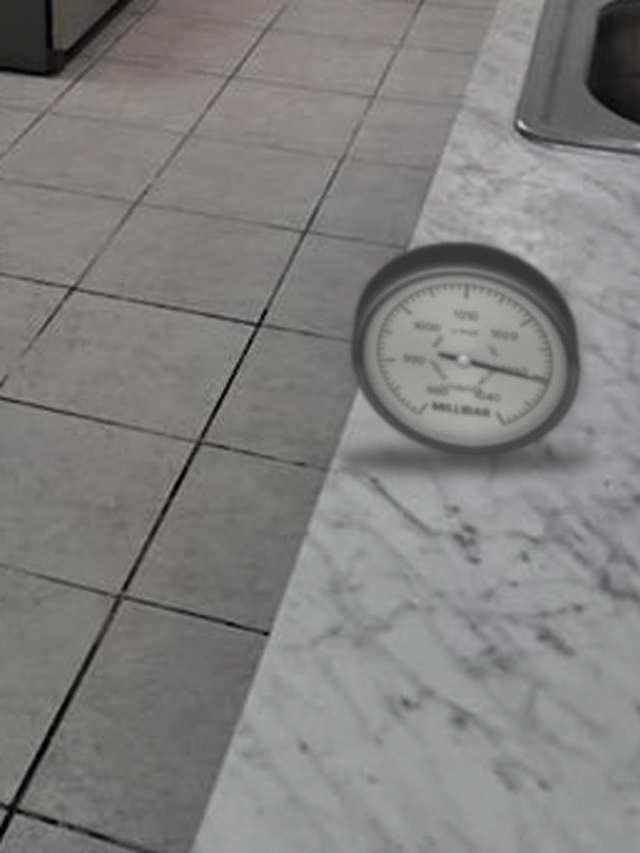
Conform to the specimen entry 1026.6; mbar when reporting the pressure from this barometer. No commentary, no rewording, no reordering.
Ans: 1030; mbar
